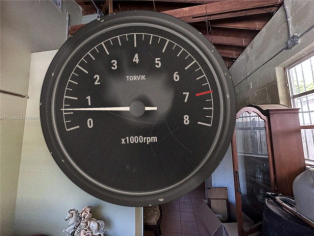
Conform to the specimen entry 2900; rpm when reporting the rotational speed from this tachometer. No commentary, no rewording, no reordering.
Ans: 625; rpm
